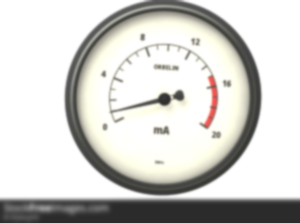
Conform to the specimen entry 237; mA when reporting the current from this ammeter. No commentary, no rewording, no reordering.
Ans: 1; mA
